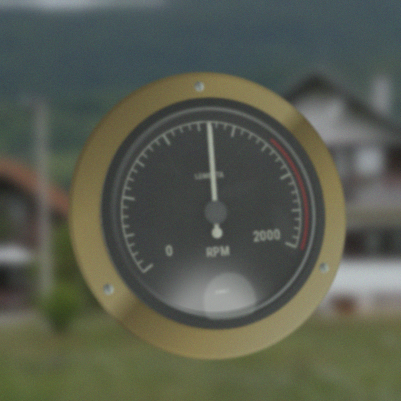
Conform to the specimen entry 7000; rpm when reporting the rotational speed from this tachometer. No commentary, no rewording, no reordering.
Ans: 1050; rpm
